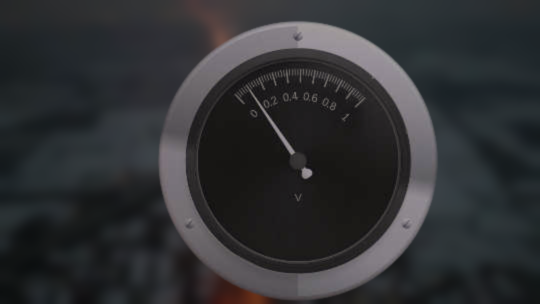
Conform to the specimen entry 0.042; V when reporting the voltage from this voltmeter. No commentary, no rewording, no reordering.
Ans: 0.1; V
